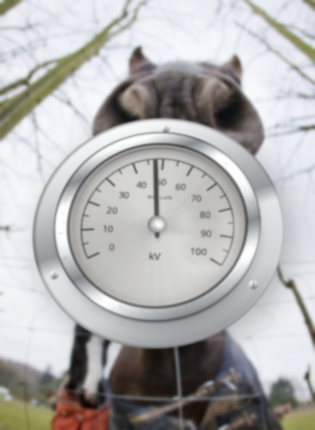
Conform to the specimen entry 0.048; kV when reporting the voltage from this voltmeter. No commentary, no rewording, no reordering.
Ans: 47.5; kV
